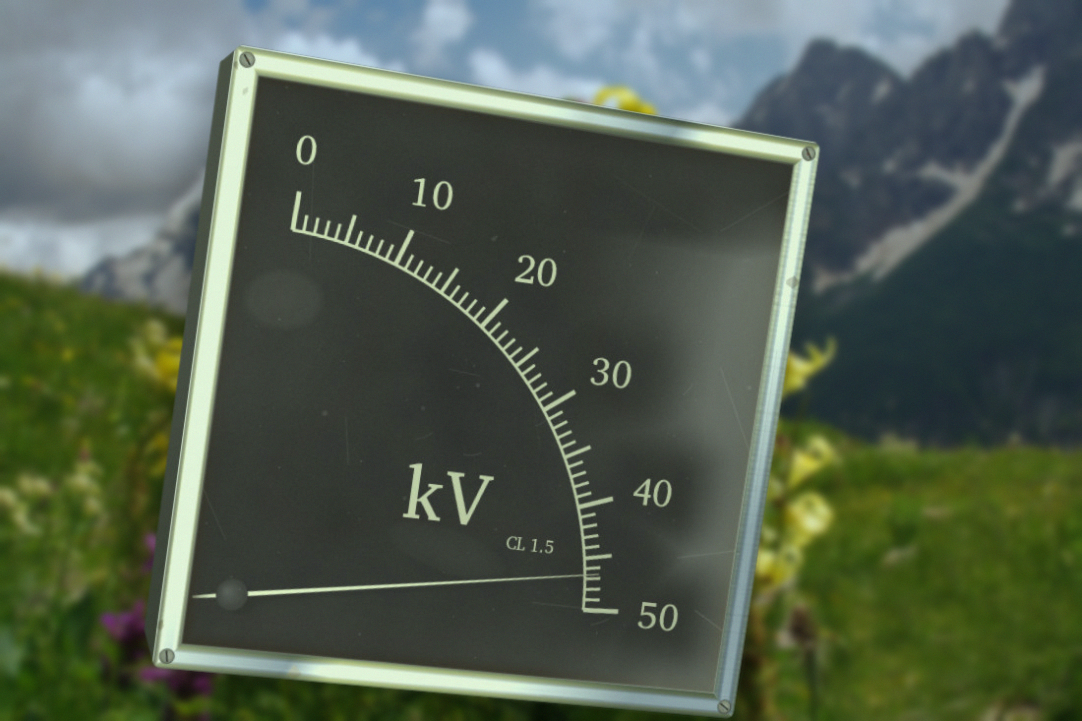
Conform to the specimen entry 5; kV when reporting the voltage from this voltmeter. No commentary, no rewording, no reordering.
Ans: 46.5; kV
